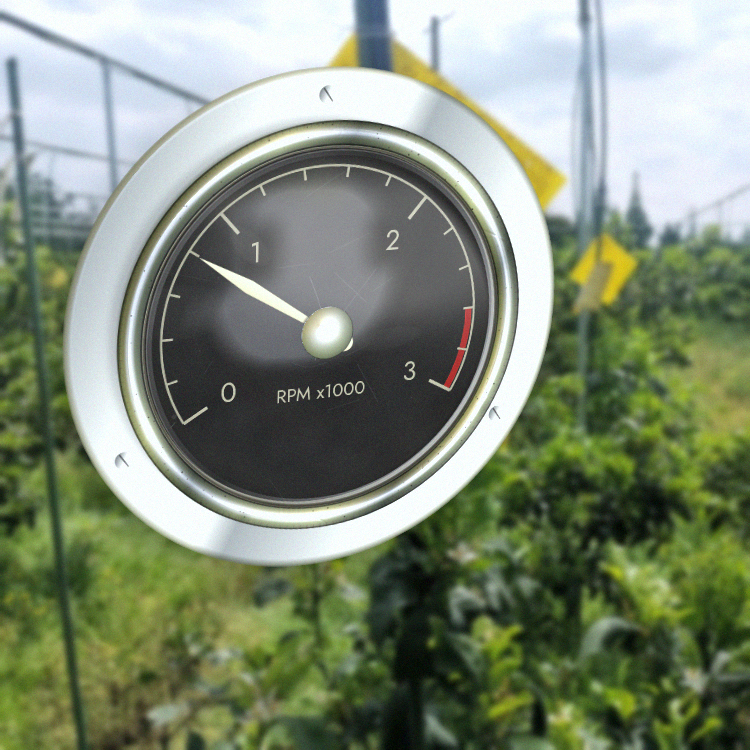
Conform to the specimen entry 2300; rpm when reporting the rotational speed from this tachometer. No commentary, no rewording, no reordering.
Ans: 800; rpm
